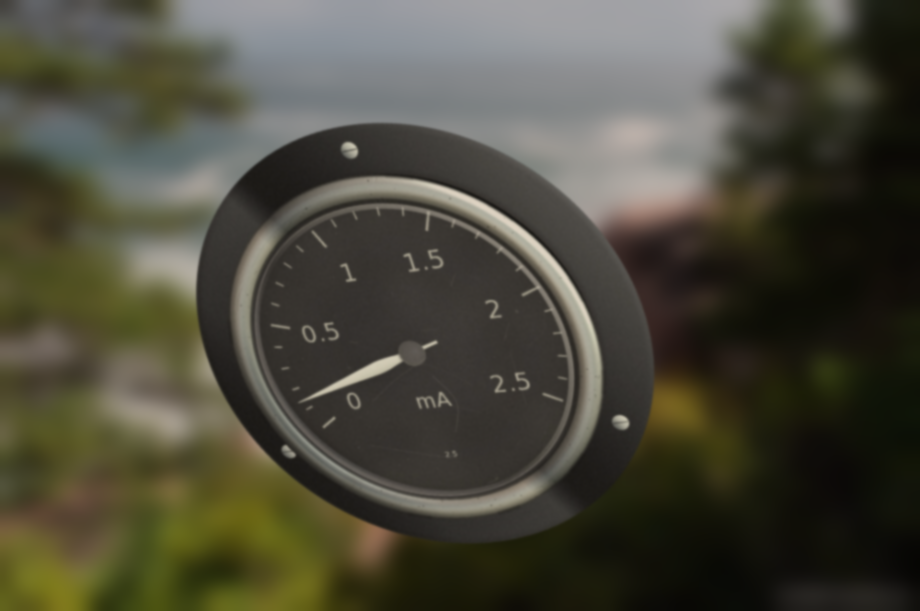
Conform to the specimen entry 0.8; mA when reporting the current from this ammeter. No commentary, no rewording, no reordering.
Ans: 0.15; mA
